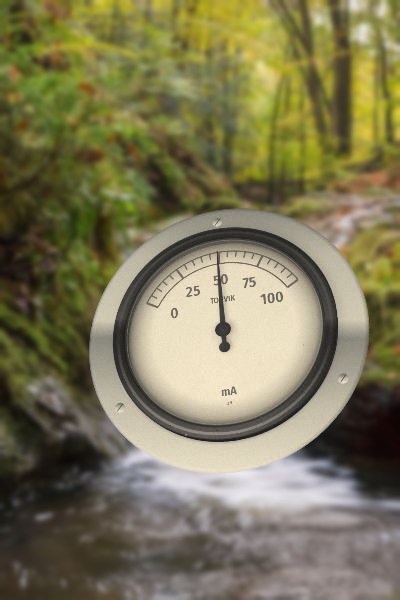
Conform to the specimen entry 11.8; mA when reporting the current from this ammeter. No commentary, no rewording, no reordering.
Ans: 50; mA
